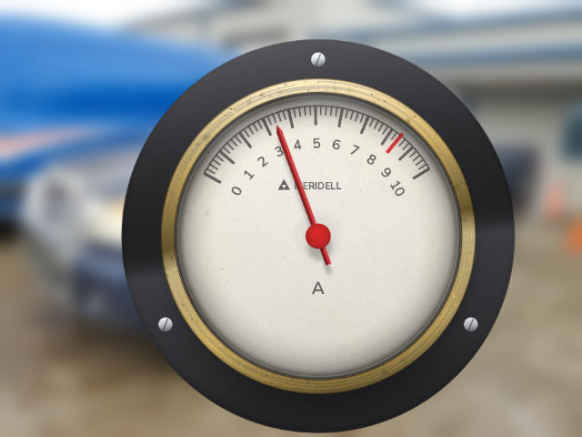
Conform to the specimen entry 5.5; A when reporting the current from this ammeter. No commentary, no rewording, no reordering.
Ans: 3.4; A
